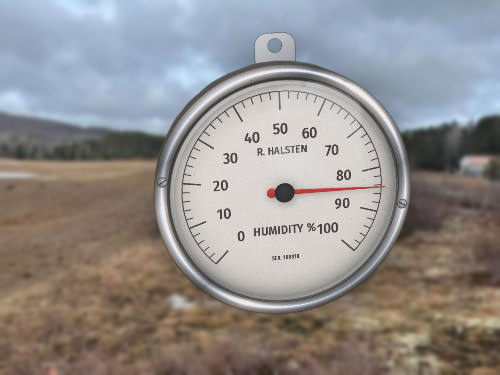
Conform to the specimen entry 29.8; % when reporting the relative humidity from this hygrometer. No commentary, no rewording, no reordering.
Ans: 84; %
